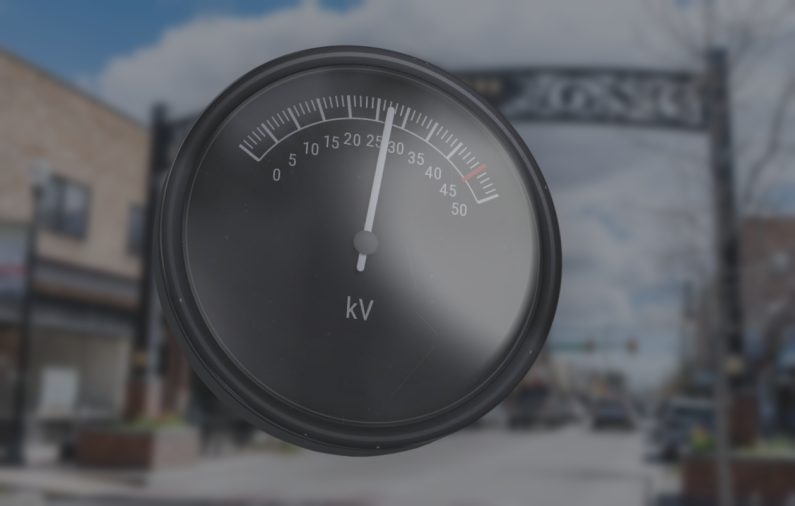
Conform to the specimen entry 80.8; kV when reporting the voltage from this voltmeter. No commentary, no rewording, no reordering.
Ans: 27; kV
